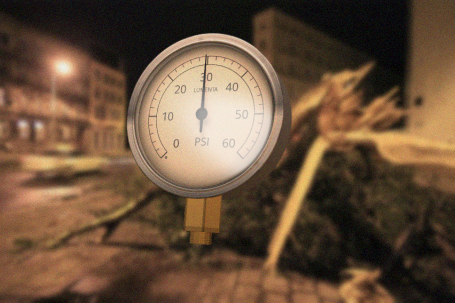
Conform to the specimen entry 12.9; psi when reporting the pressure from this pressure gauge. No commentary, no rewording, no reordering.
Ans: 30; psi
